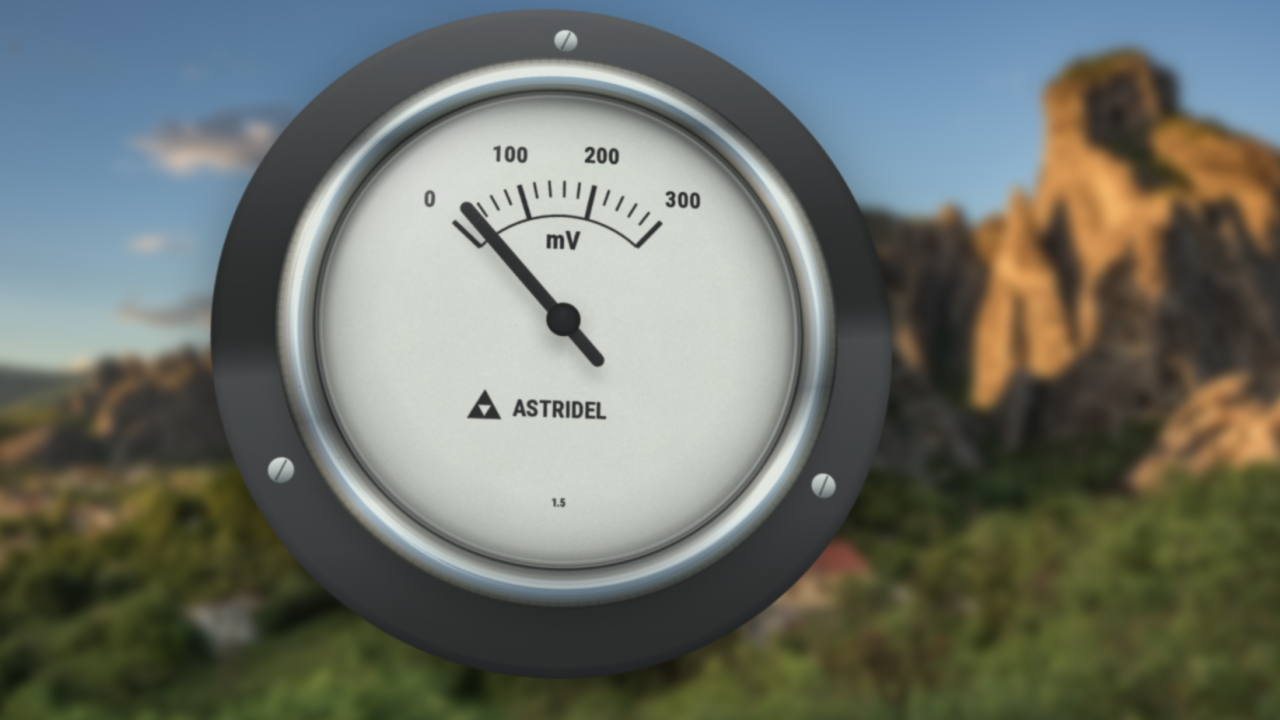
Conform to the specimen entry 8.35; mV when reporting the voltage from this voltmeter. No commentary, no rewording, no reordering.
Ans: 20; mV
